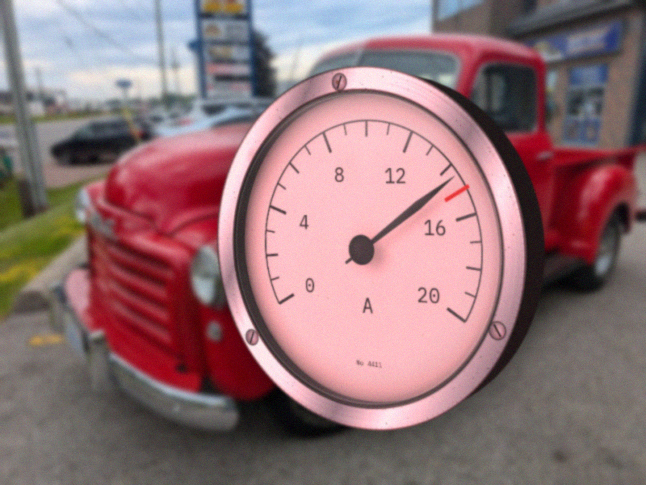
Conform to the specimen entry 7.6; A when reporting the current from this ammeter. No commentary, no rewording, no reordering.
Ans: 14.5; A
